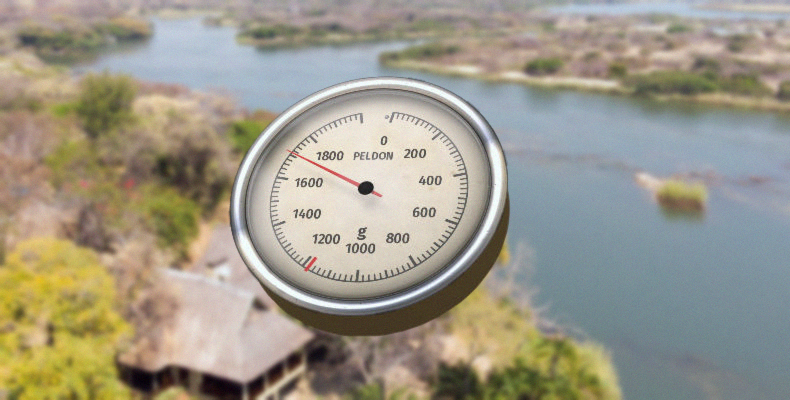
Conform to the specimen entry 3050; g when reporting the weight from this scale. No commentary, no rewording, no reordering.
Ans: 1700; g
